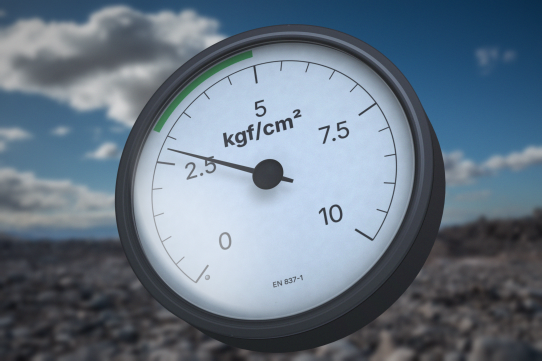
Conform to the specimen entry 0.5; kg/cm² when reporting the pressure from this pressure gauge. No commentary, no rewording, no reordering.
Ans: 2.75; kg/cm²
